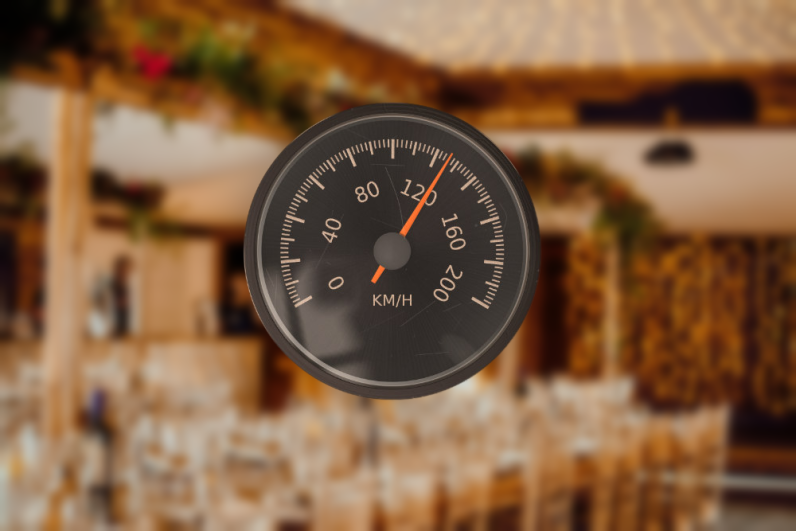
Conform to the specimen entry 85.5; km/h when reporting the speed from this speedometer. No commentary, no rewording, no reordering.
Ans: 126; km/h
